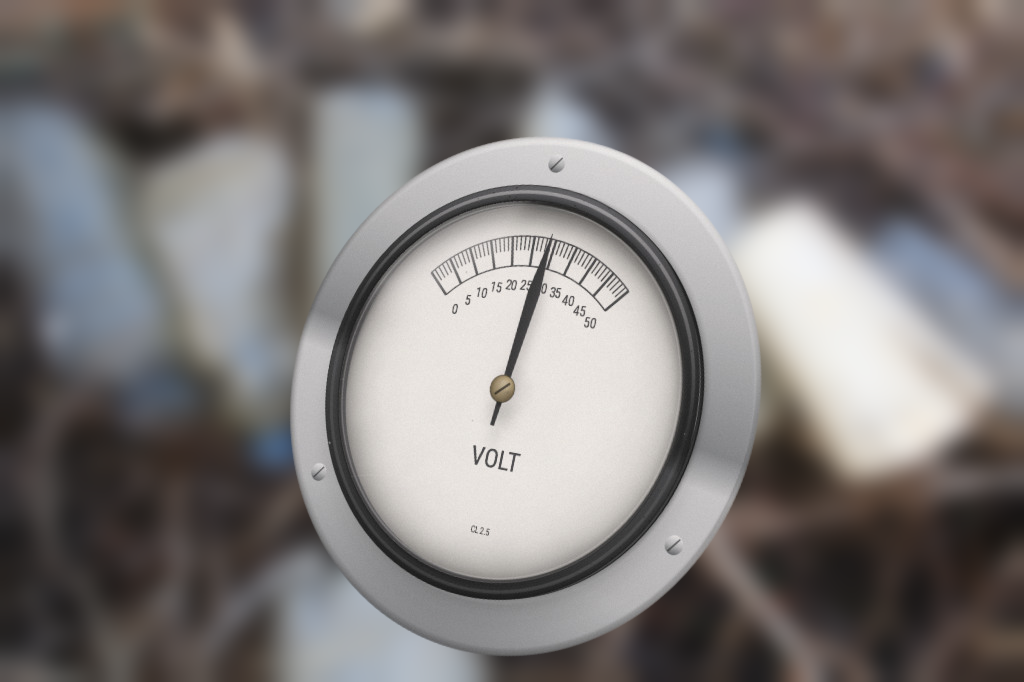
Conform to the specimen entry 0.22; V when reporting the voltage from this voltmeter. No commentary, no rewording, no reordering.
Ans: 30; V
